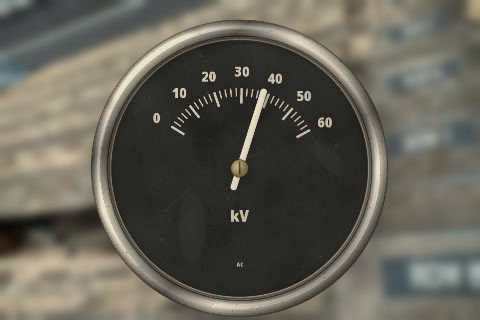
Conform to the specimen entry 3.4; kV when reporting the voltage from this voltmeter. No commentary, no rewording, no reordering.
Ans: 38; kV
